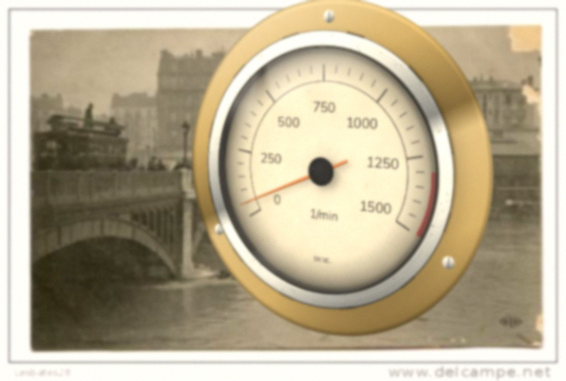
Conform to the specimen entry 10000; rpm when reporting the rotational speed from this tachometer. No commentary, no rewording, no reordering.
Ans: 50; rpm
